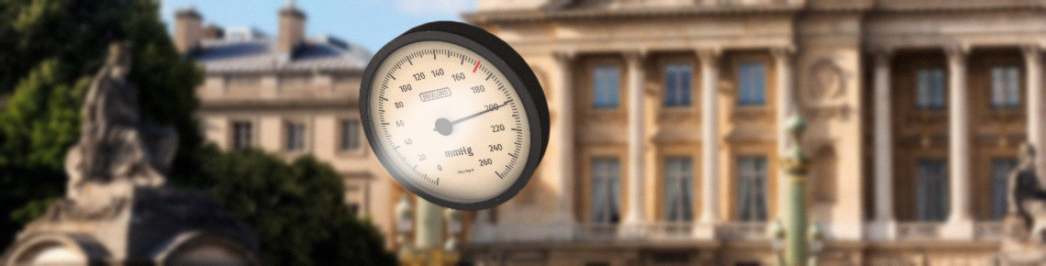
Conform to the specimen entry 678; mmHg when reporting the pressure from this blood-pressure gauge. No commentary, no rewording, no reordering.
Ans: 200; mmHg
